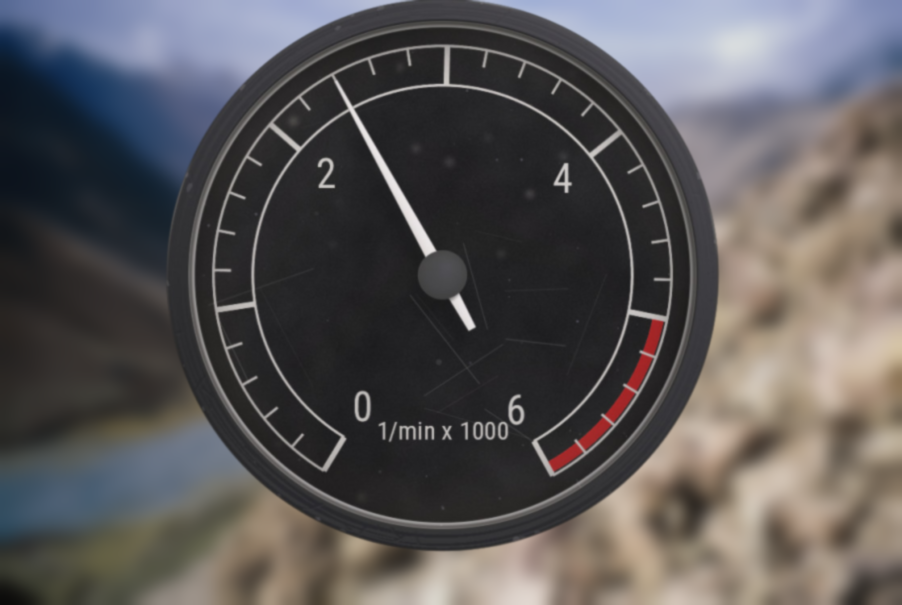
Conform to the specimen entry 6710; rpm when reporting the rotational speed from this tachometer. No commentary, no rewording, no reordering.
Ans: 2400; rpm
